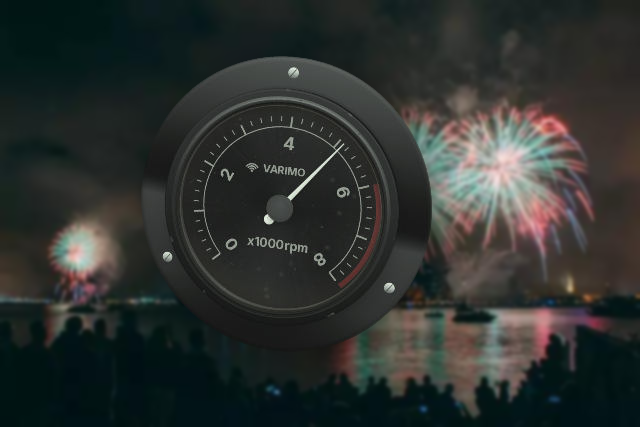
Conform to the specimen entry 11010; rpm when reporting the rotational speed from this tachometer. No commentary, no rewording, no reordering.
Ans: 5100; rpm
